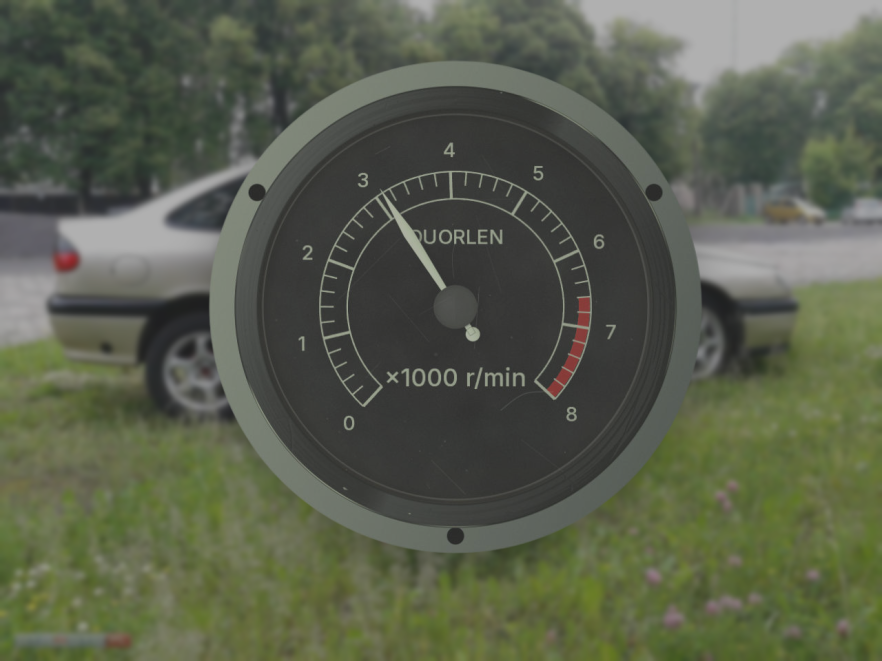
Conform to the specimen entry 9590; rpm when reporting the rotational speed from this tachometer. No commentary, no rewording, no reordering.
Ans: 3100; rpm
